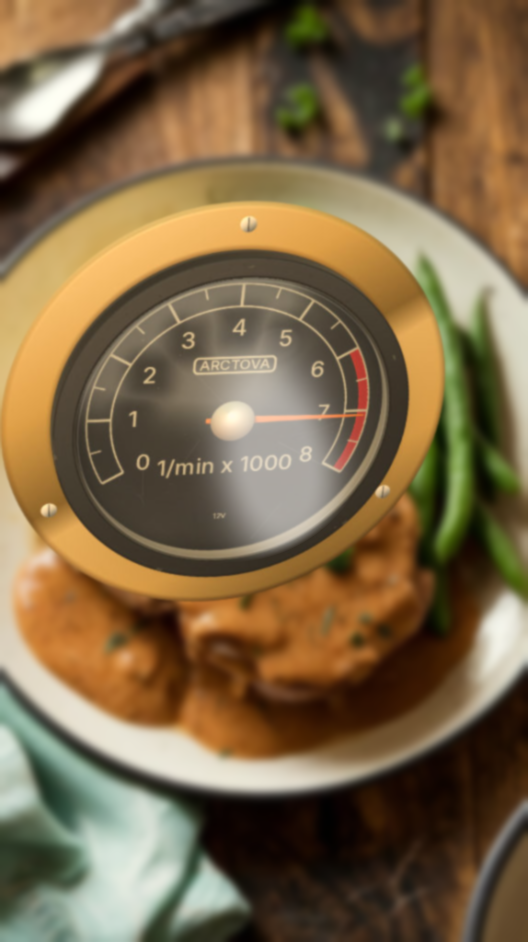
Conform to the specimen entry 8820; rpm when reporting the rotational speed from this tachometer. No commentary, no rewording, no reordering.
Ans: 7000; rpm
